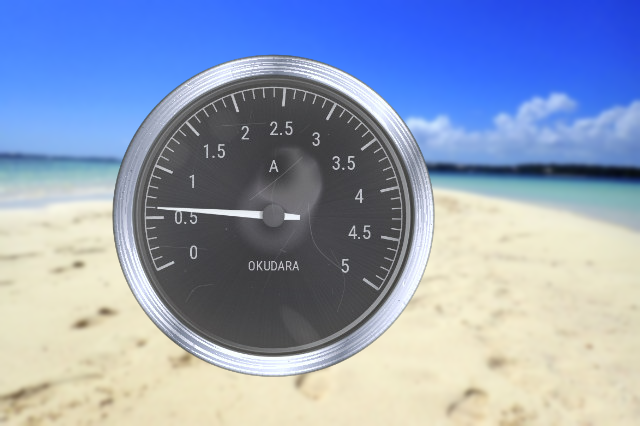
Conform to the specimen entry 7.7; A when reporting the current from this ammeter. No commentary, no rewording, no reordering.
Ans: 0.6; A
